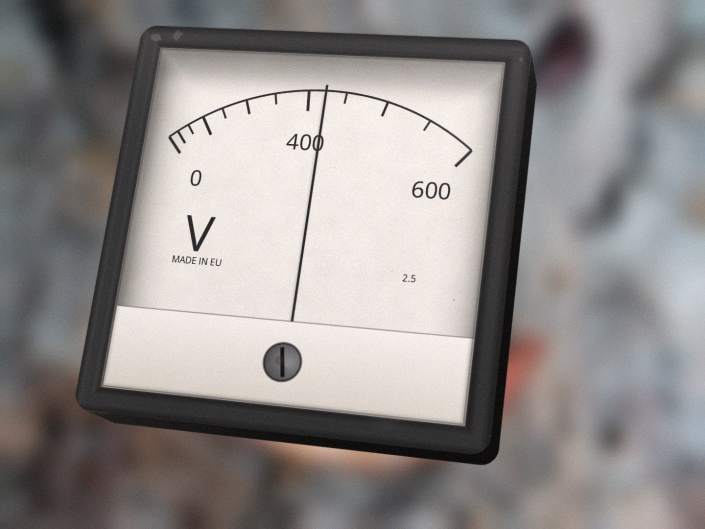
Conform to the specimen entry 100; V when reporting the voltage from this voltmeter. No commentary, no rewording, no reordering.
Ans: 425; V
